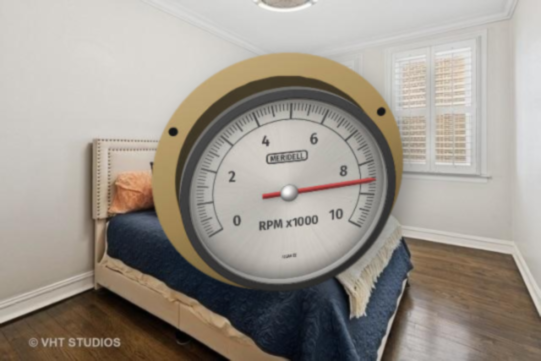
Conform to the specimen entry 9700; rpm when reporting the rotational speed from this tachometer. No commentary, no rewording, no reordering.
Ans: 8500; rpm
